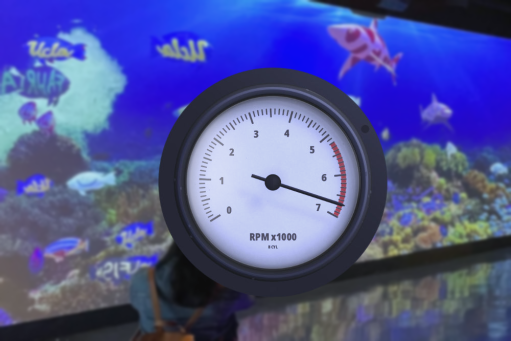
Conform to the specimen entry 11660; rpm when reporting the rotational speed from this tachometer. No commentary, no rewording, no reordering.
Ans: 6700; rpm
